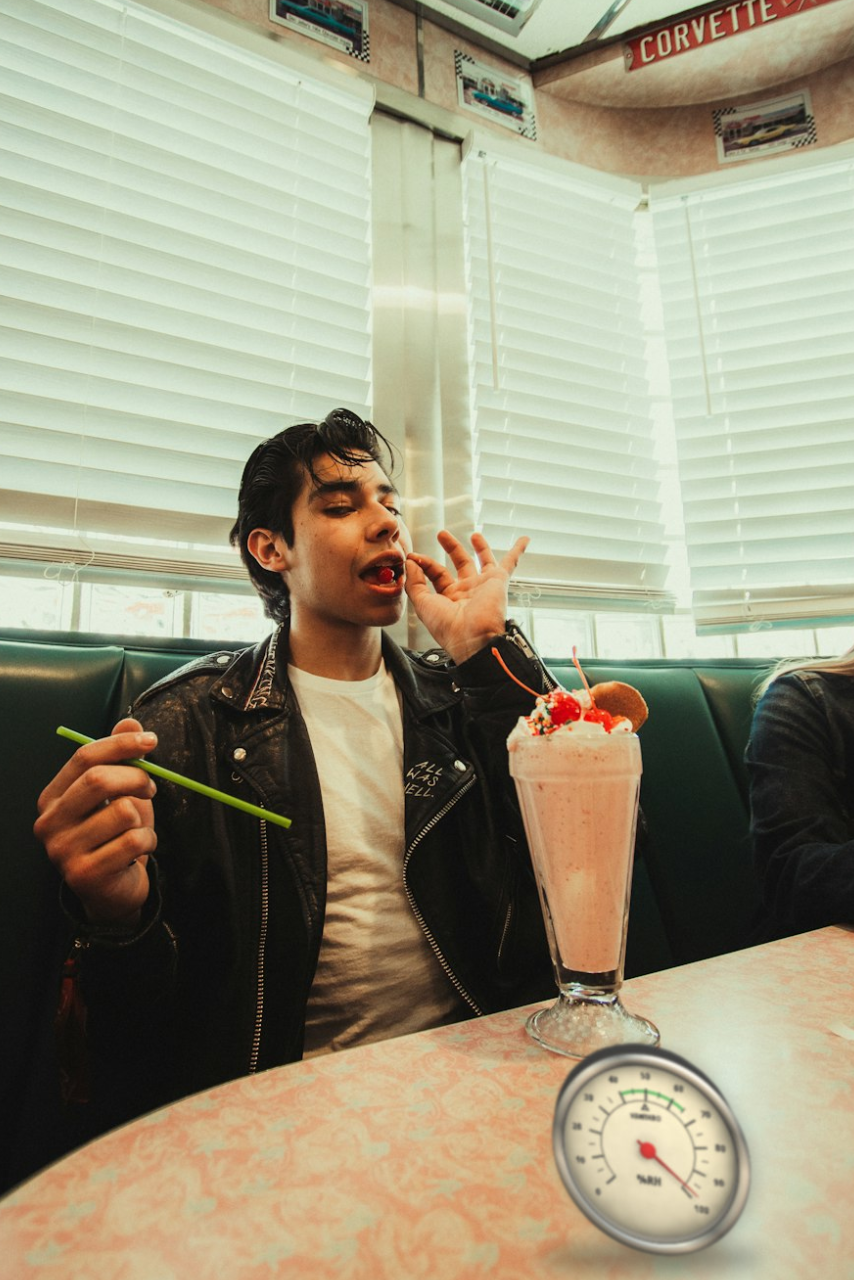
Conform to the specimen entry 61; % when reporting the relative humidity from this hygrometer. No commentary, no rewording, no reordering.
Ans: 97.5; %
